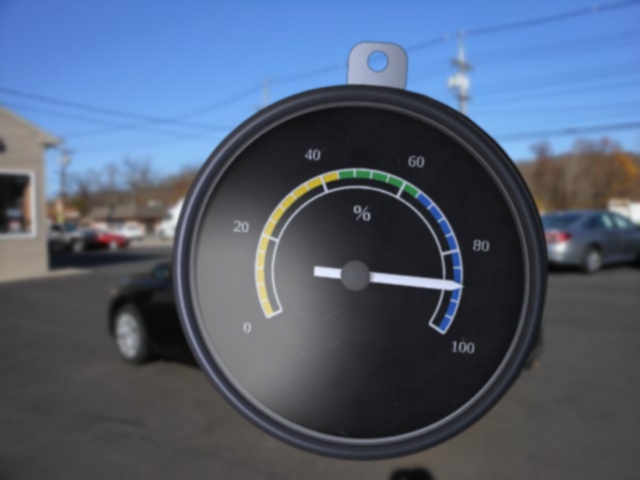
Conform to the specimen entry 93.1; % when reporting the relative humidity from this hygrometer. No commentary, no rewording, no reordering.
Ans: 88; %
